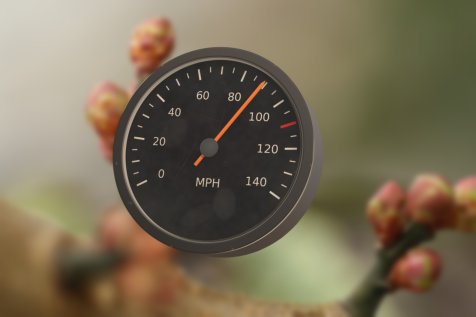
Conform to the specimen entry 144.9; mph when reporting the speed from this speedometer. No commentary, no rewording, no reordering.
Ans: 90; mph
